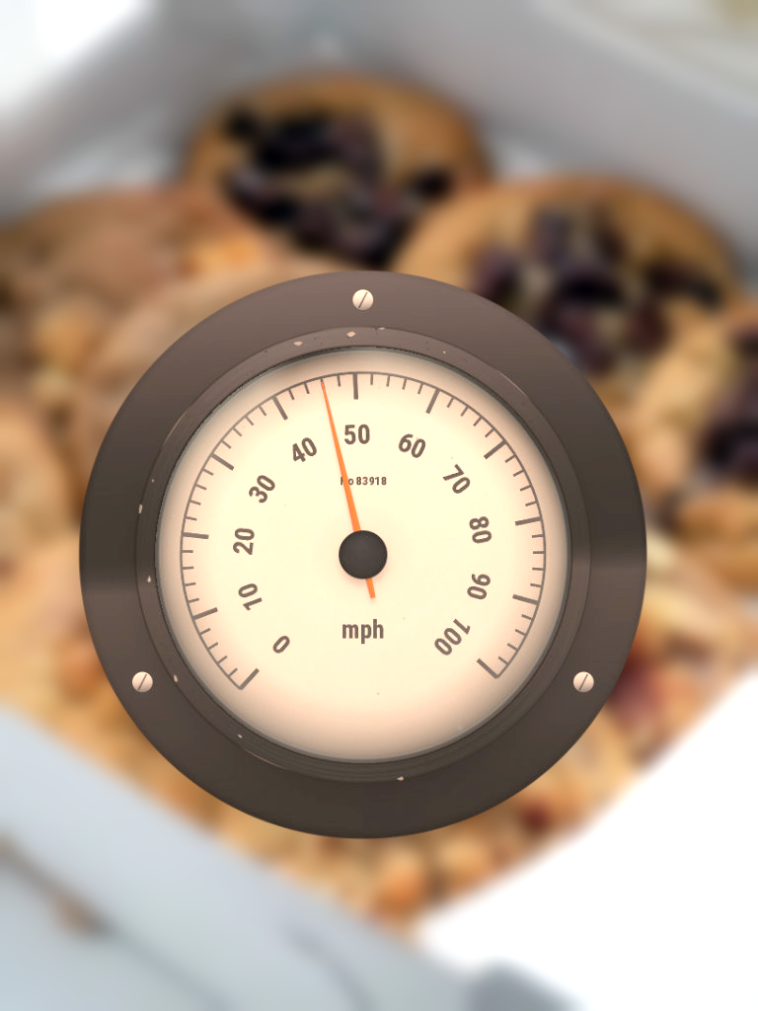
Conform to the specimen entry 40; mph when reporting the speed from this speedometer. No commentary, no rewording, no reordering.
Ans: 46; mph
